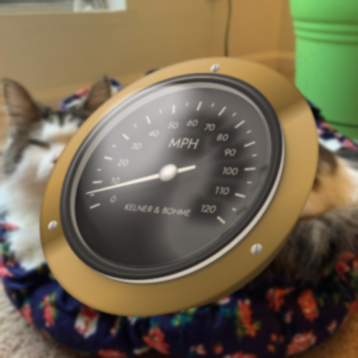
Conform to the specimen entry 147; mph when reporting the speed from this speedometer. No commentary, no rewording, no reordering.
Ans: 5; mph
